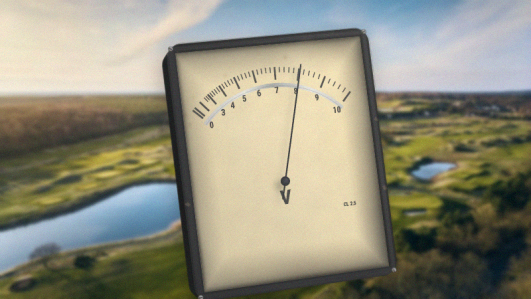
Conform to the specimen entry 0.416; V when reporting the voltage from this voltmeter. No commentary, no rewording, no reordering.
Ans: 8; V
